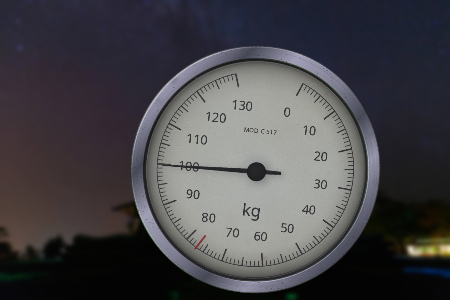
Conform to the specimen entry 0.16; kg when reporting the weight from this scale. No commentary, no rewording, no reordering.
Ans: 100; kg
